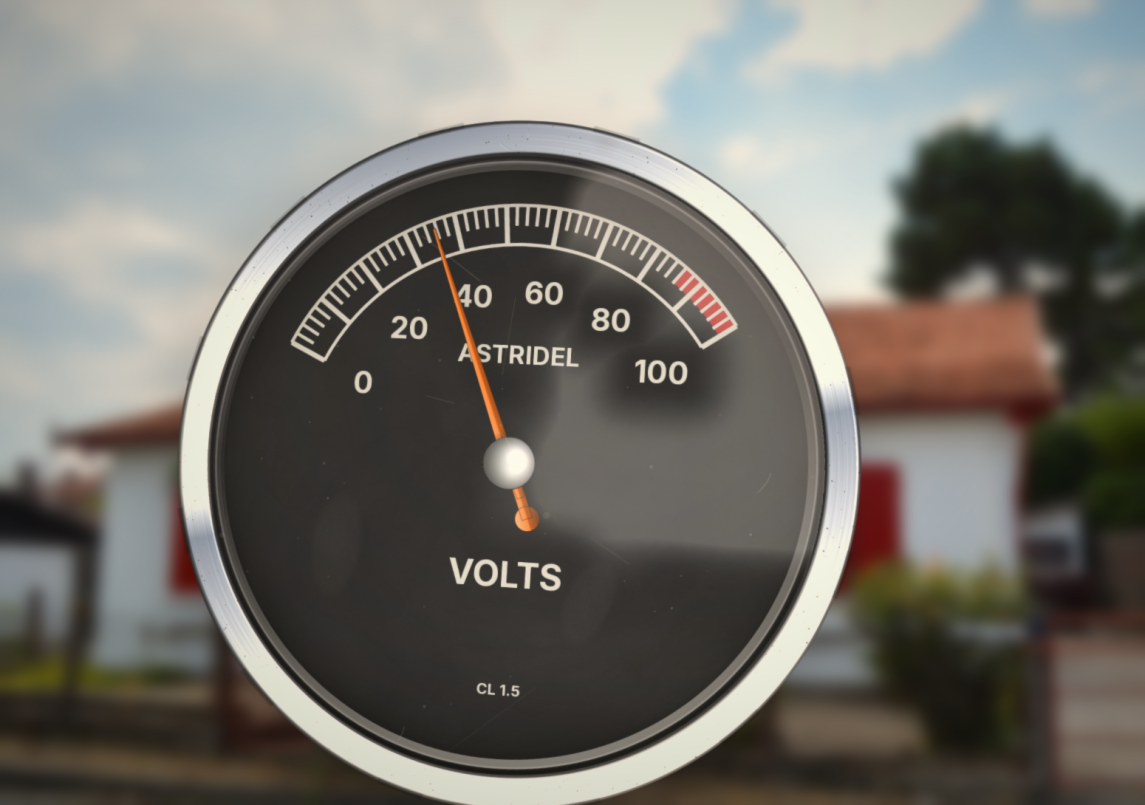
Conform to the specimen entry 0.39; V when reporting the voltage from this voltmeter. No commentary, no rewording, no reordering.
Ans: 36; V
